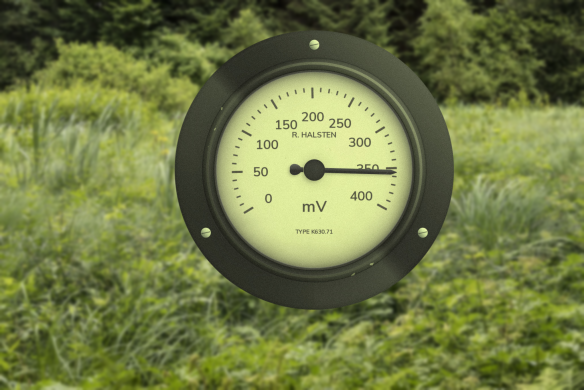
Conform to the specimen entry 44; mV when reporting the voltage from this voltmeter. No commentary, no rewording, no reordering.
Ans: 355; mV
